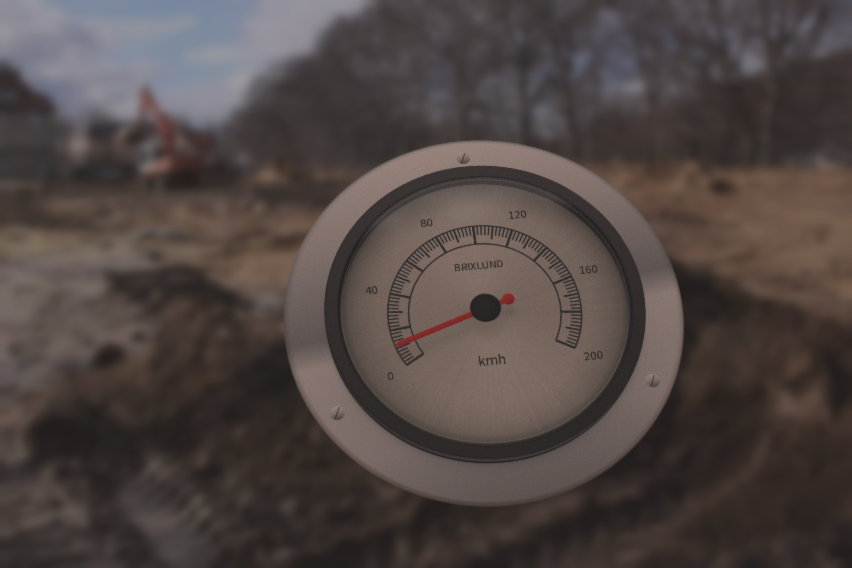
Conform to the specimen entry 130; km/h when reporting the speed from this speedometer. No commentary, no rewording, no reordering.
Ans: 10; km/h
